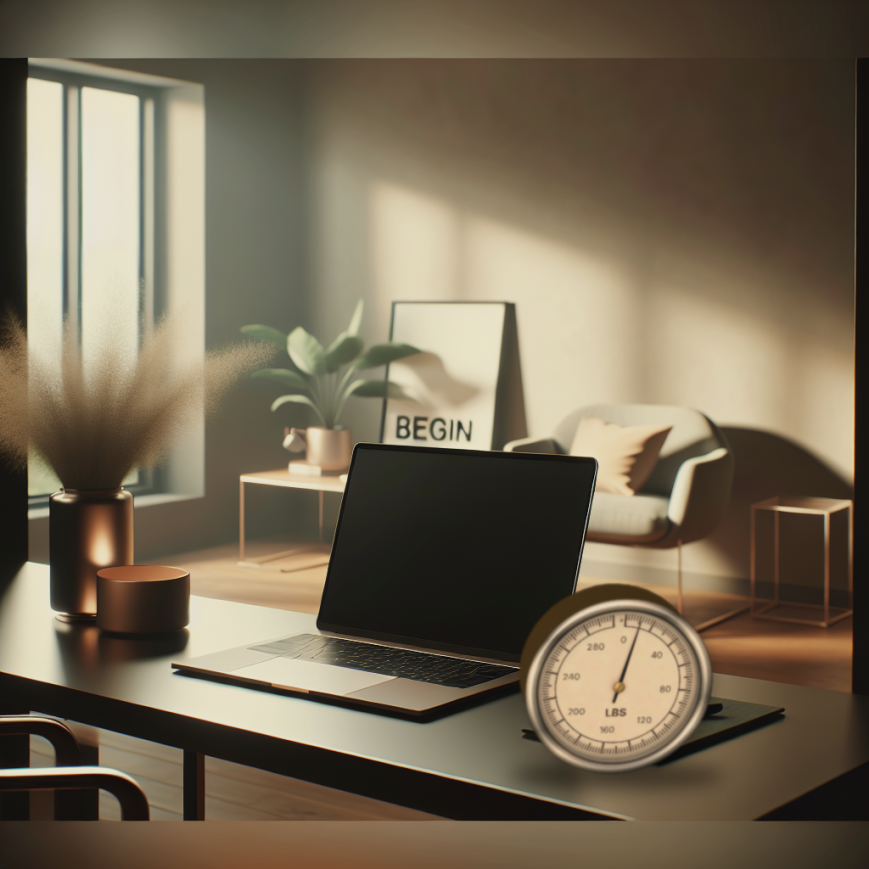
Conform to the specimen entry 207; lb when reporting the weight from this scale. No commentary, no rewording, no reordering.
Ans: 10; lb
